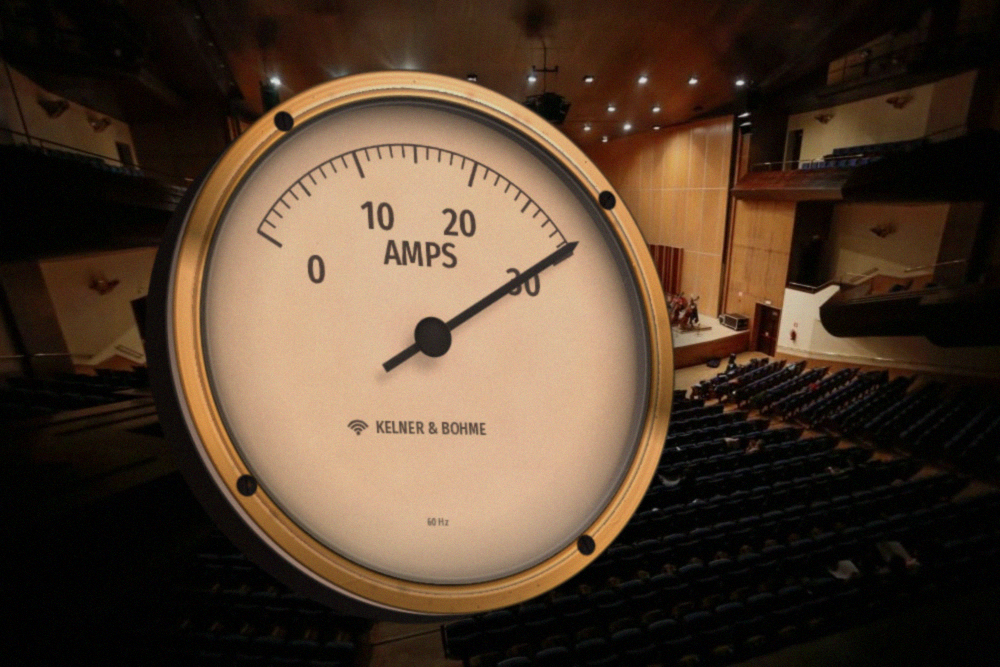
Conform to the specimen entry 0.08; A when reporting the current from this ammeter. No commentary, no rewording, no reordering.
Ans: 29.5; A
